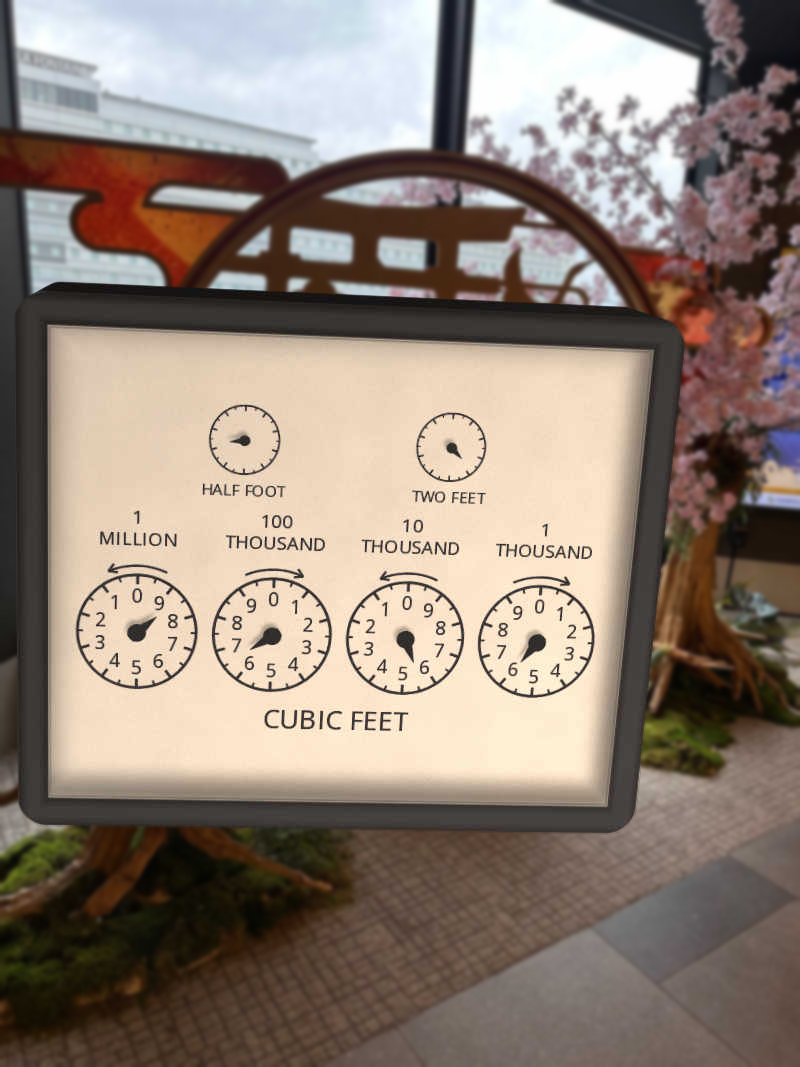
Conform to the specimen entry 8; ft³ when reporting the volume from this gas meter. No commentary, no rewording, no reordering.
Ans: 865600; ft³
